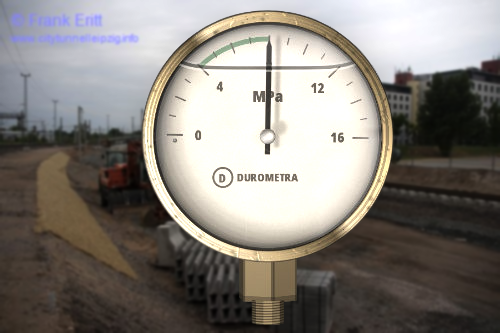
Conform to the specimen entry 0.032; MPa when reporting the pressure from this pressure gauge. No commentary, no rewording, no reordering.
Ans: 8; MPa
